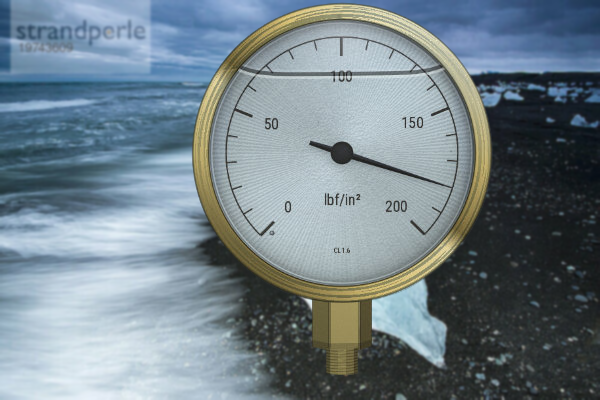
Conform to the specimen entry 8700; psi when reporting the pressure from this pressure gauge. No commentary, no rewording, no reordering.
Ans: 180; psi
